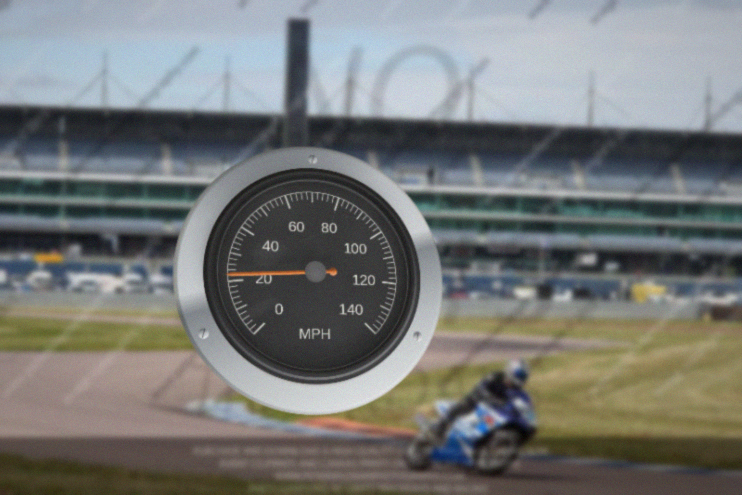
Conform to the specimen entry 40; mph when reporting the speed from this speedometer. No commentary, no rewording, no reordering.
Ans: 22; mph
